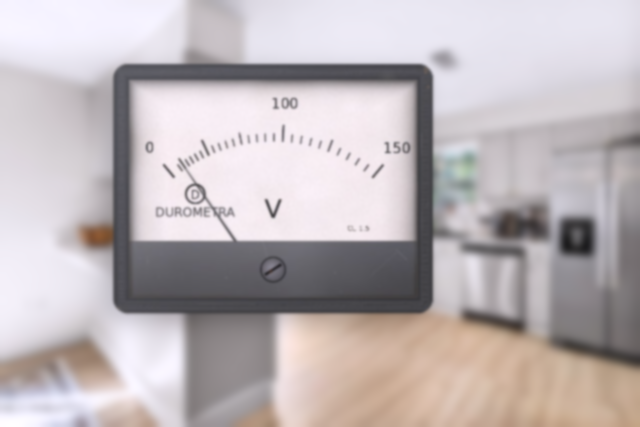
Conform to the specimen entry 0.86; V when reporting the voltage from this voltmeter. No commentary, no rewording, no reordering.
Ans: 25; V
